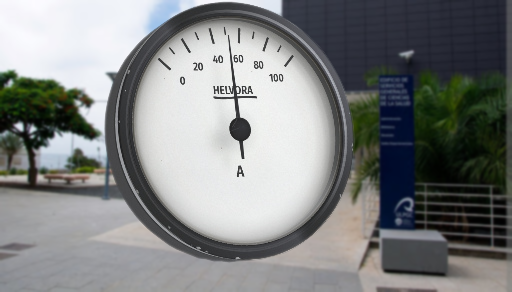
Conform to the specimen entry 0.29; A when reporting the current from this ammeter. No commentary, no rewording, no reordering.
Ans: 50; A
